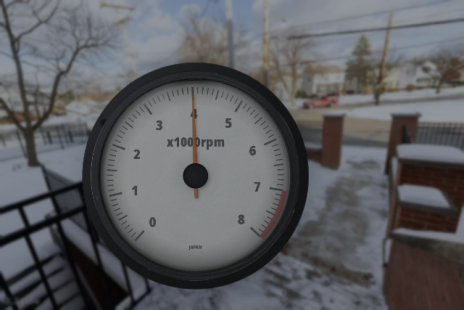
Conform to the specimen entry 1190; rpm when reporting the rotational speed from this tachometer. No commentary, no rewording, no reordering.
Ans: 4000; rpm
